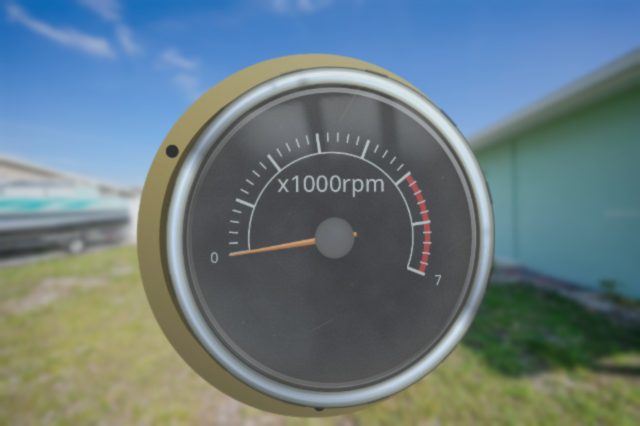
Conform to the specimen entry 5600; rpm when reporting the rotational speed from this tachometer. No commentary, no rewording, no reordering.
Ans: 0; rpm
